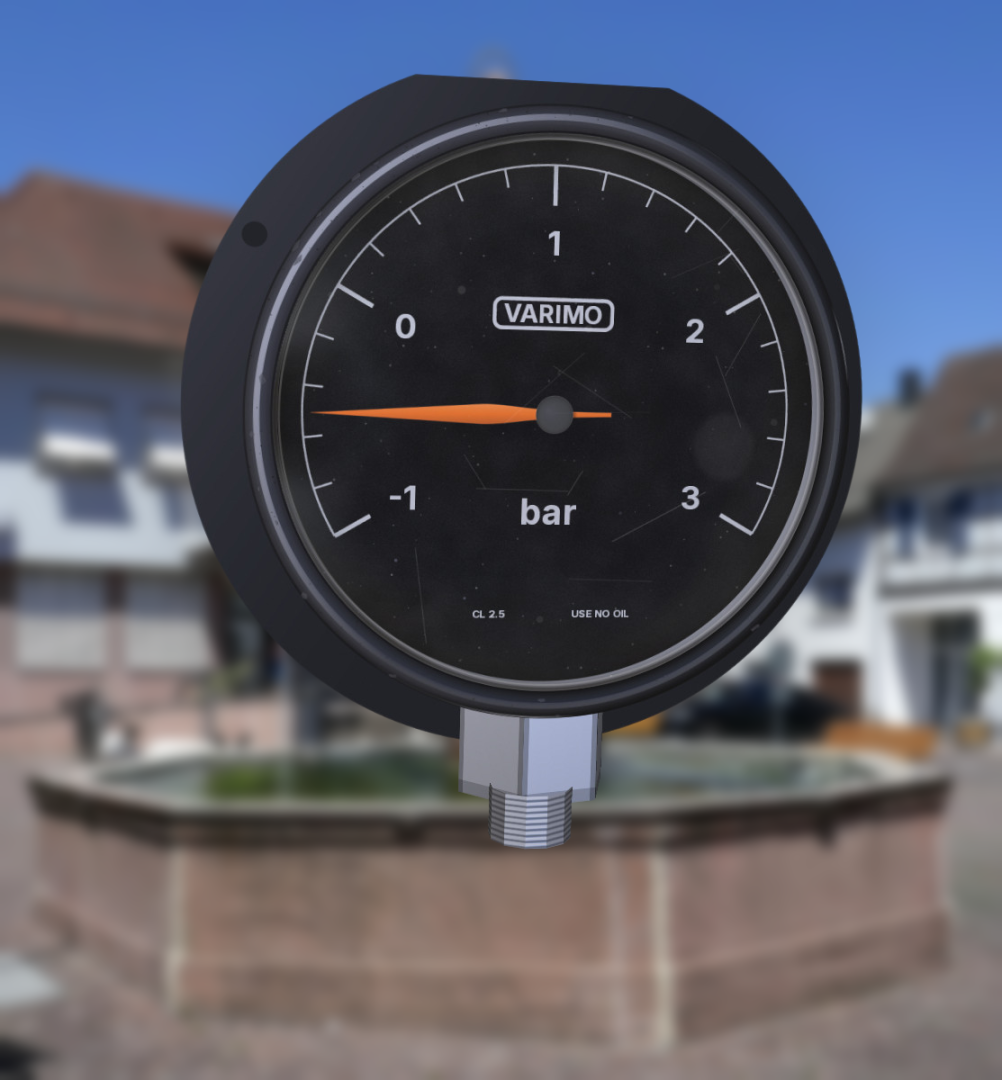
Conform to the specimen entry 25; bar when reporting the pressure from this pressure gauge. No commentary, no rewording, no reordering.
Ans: -0.5; bar
